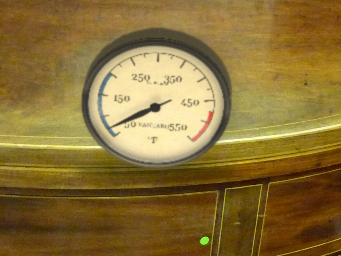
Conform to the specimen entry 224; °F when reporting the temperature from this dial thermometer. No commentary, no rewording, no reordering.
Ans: 75; °F
